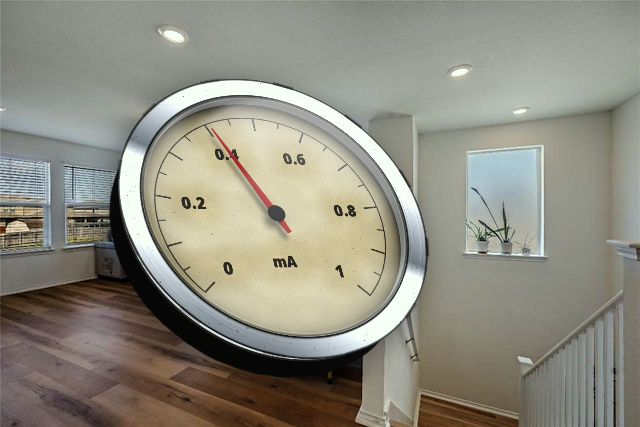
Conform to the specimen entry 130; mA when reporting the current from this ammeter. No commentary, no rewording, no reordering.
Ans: 0.4; mA
